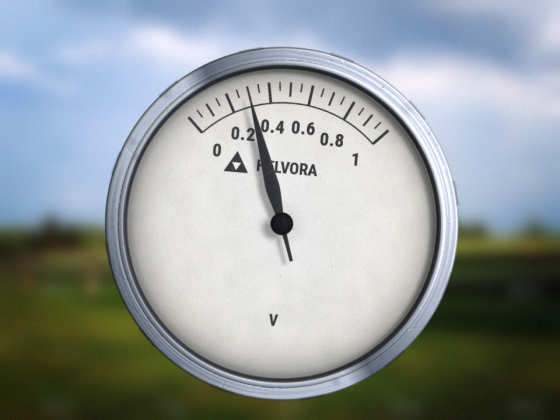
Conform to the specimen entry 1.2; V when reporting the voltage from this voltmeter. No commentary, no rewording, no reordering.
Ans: 0.3; V
